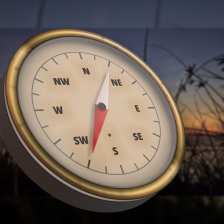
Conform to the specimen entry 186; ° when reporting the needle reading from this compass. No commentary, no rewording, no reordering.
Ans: 210; °
